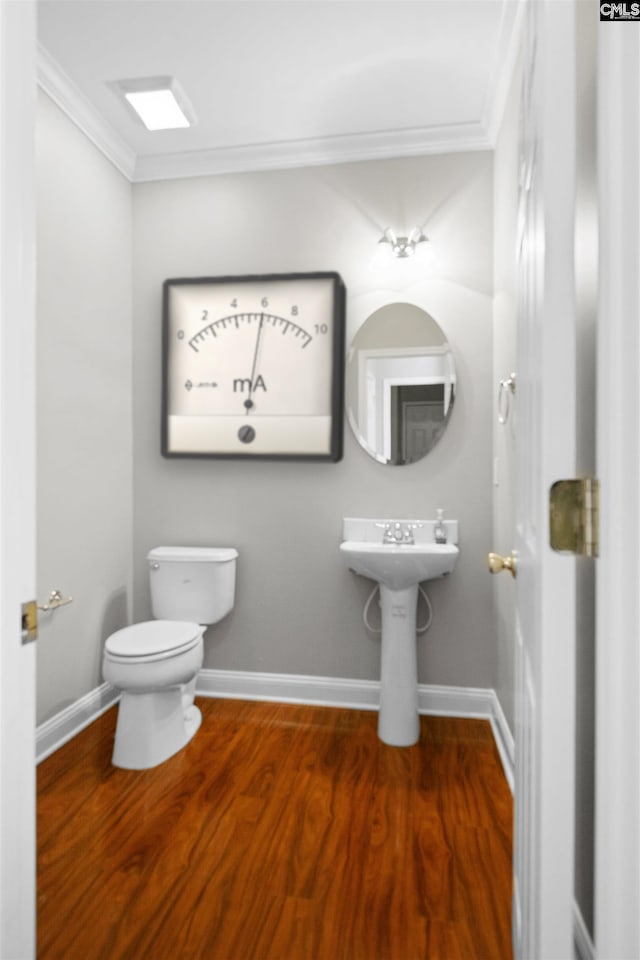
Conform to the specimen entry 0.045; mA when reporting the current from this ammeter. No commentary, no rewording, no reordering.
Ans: 6; mA
